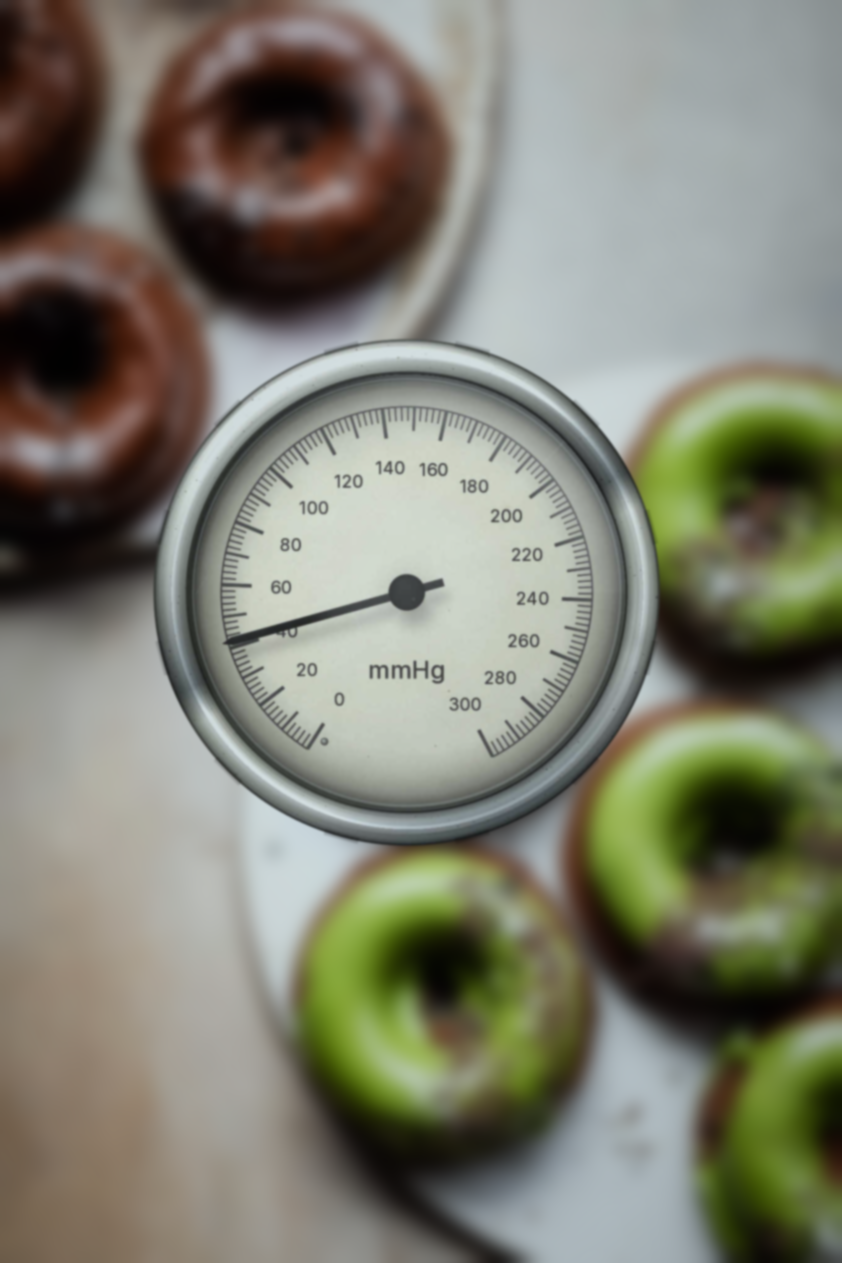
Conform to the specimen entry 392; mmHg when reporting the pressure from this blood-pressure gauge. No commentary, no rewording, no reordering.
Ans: 42; mmHg
